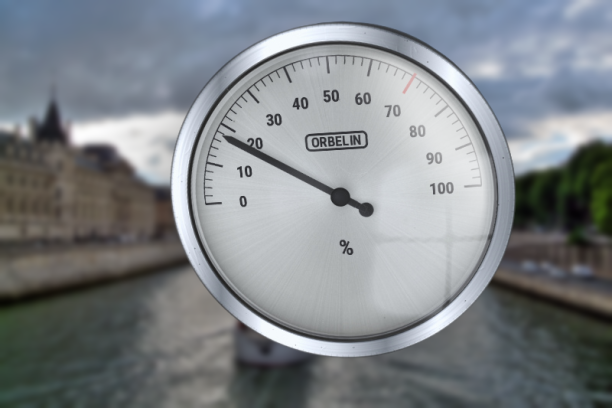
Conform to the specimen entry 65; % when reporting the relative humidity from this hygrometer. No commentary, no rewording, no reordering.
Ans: 18; %
